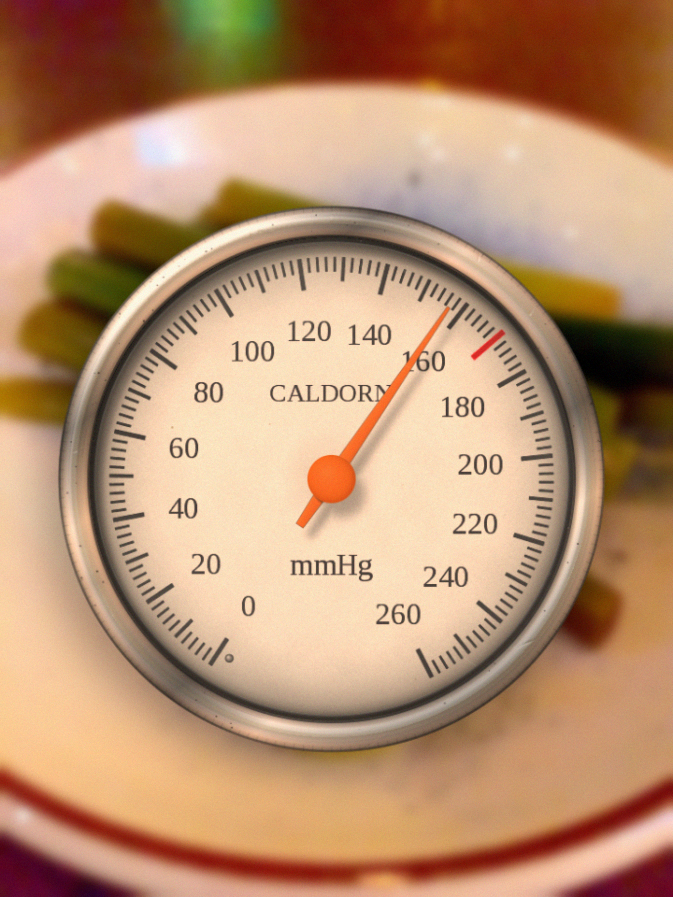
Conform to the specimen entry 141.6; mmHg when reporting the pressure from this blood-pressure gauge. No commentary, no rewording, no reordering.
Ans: 157; mmHg
